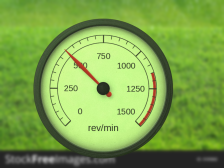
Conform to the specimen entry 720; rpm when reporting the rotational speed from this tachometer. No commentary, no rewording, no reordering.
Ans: 500; rpm
